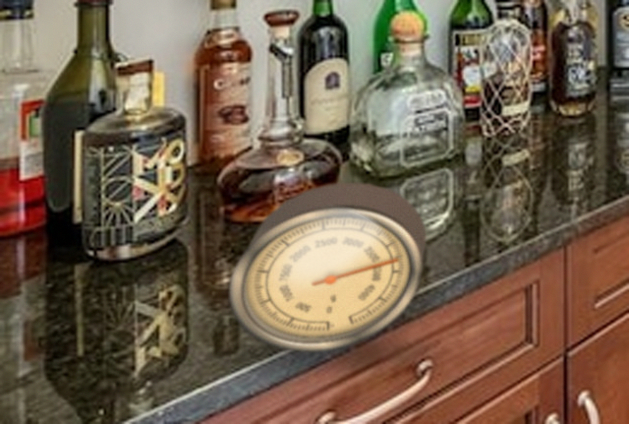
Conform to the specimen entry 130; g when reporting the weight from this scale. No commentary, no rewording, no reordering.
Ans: 3750; g
